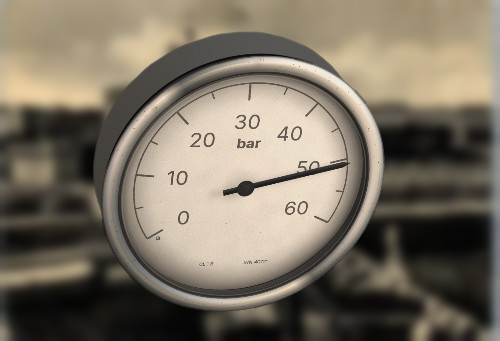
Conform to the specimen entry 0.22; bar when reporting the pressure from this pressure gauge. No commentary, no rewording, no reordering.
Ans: 50; bar
